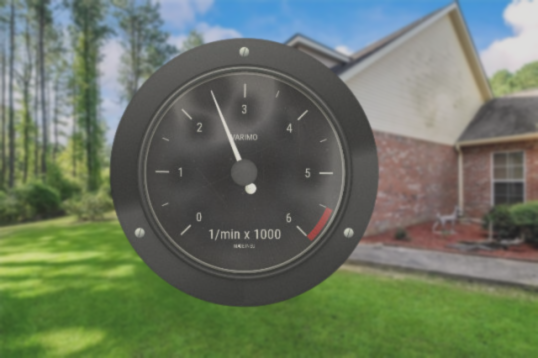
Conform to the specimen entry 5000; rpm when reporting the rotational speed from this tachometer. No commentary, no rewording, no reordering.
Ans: 2500; rpm
